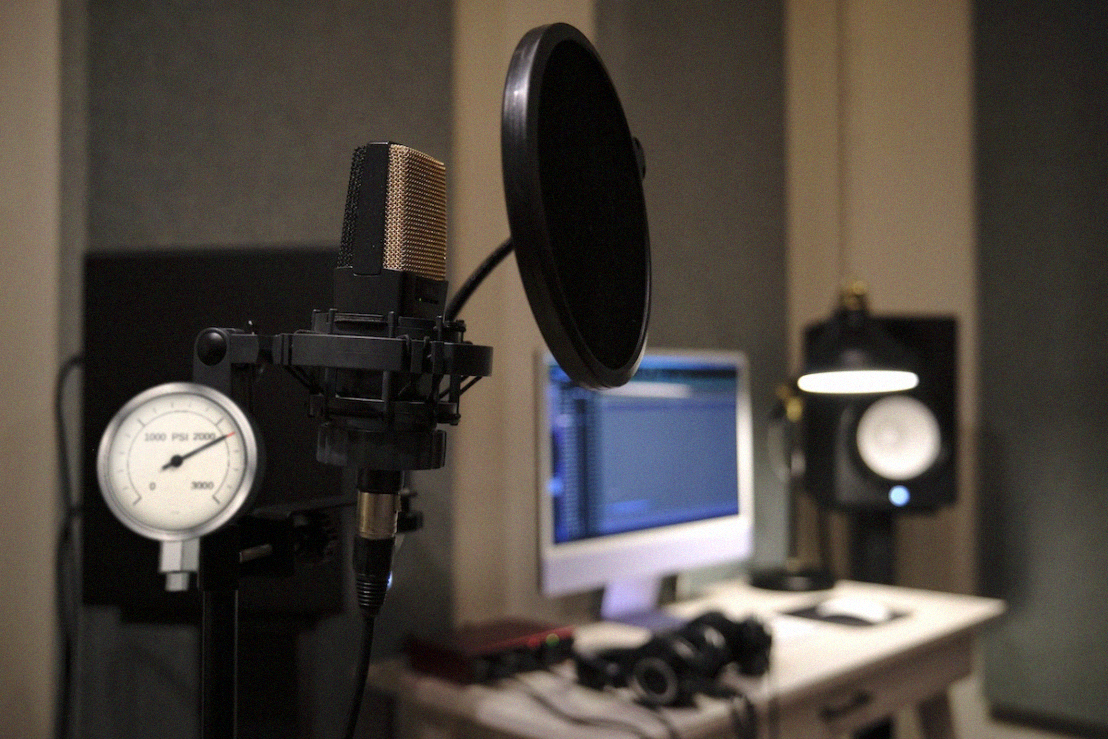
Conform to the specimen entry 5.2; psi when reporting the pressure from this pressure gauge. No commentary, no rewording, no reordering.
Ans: 2200; psi
